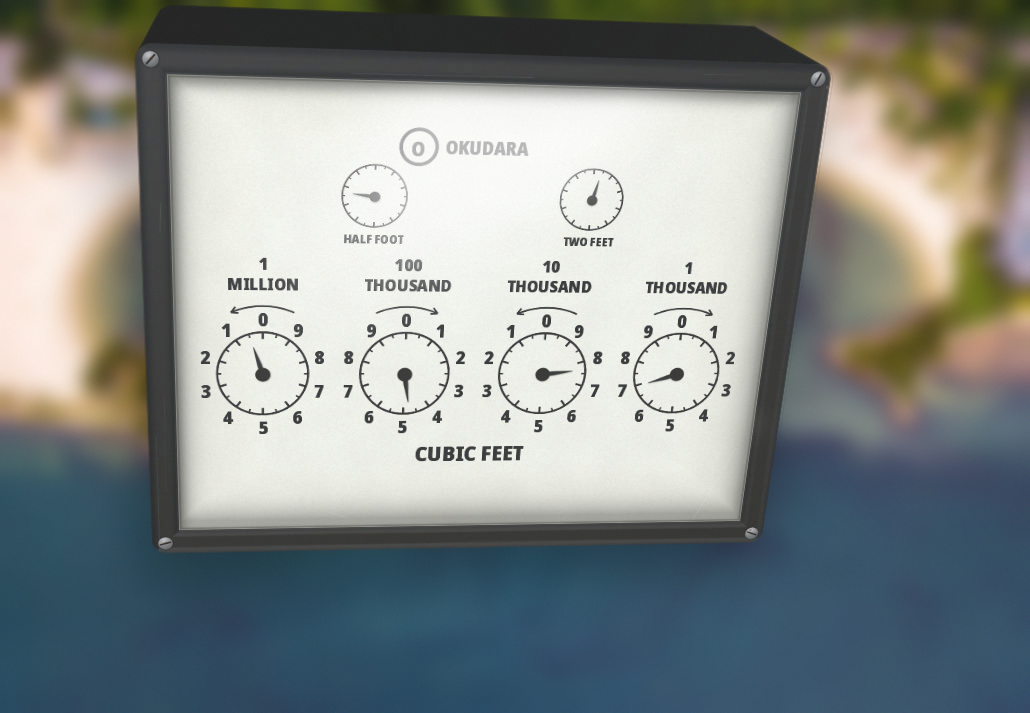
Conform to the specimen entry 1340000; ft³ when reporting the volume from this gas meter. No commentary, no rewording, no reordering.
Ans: 47700; ft³
